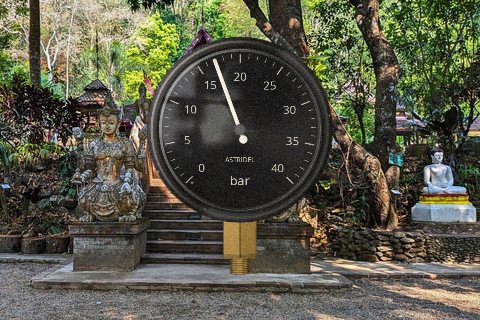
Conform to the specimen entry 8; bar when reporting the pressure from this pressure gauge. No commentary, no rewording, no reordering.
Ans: 17; bar
